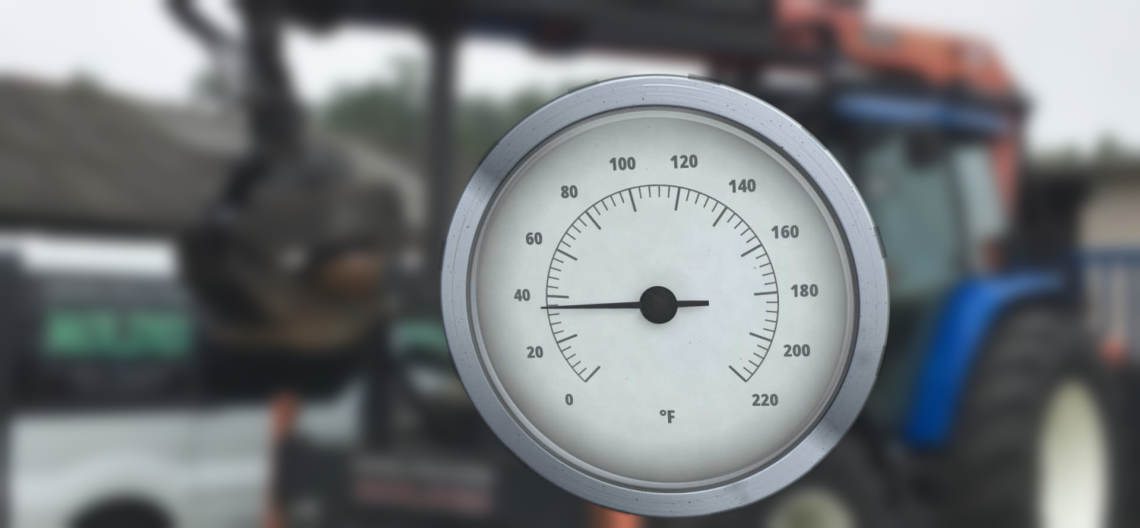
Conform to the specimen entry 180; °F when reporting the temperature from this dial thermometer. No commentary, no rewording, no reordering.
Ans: 36; °F
